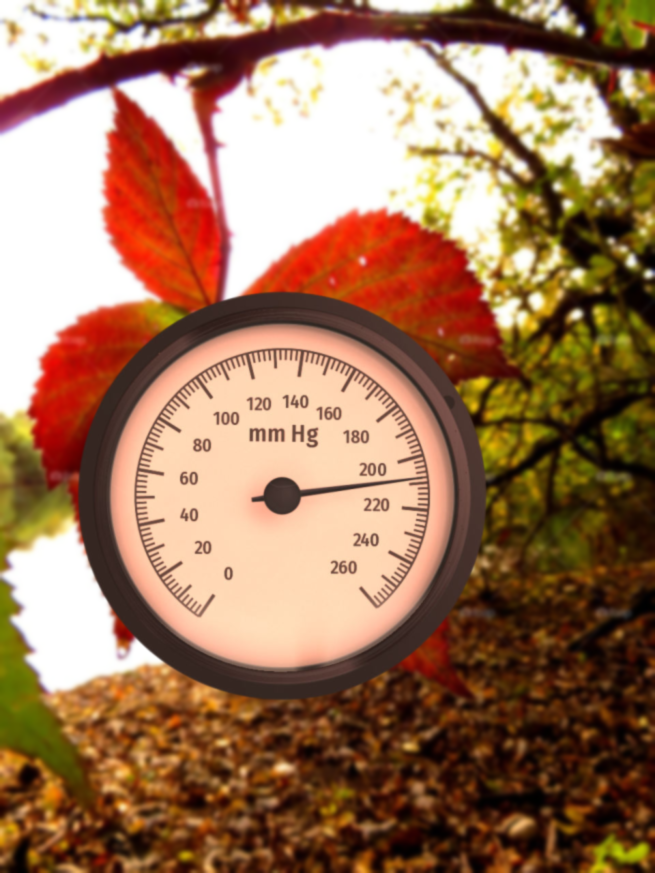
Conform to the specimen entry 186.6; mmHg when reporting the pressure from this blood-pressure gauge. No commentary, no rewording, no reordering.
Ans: 208; mmHg
